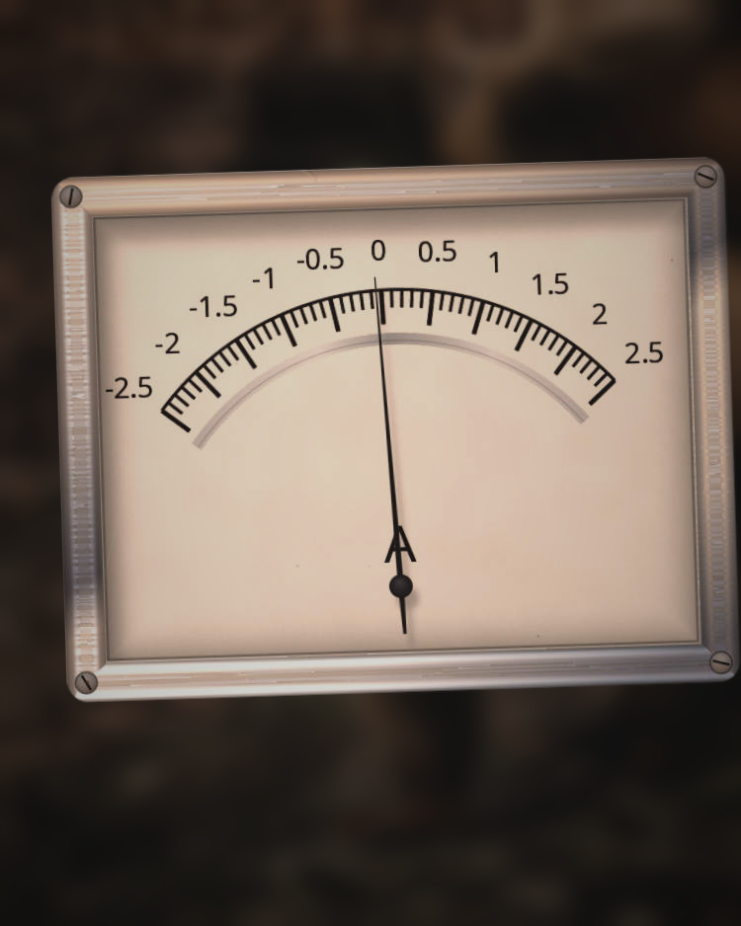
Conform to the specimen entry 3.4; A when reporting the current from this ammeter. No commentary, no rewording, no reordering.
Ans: -0.05; A
